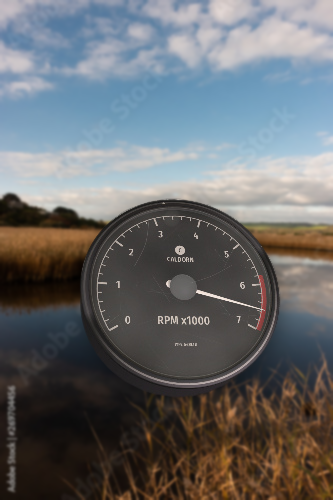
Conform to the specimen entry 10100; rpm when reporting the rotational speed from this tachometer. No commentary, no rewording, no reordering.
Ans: 6600; rpm
